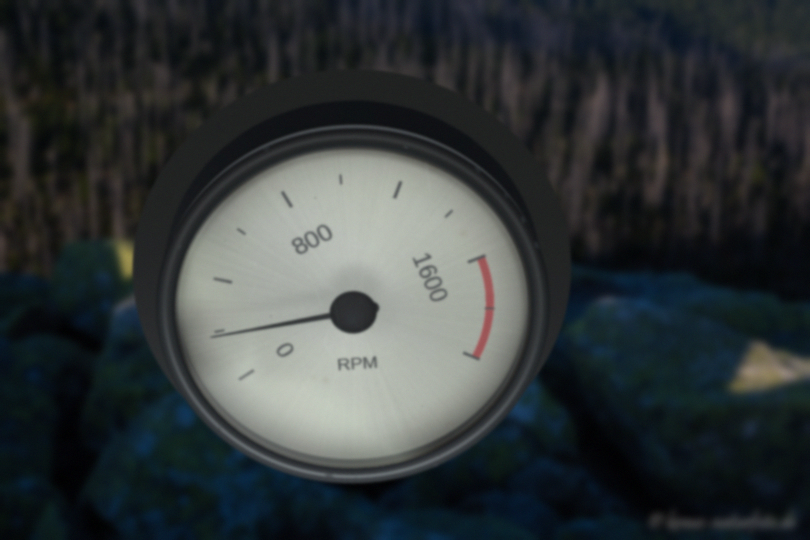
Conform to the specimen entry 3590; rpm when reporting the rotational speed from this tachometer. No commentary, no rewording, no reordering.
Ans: 200; rpm
